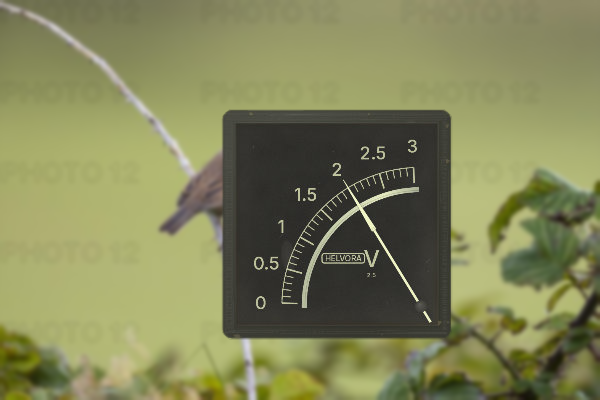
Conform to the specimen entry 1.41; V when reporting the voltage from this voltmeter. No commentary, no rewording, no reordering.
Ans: 2; V
